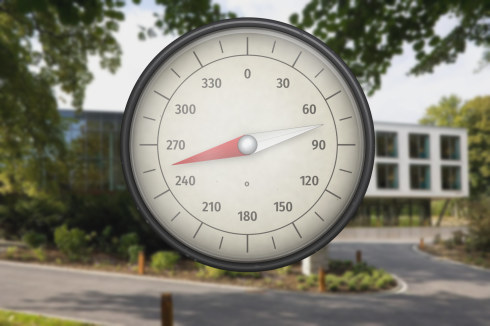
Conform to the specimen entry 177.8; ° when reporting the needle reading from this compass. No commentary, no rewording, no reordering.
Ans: 255; °
